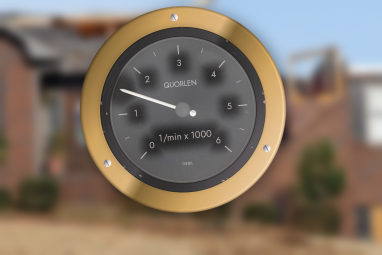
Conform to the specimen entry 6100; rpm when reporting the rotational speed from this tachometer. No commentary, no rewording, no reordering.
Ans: 1500; rpm
